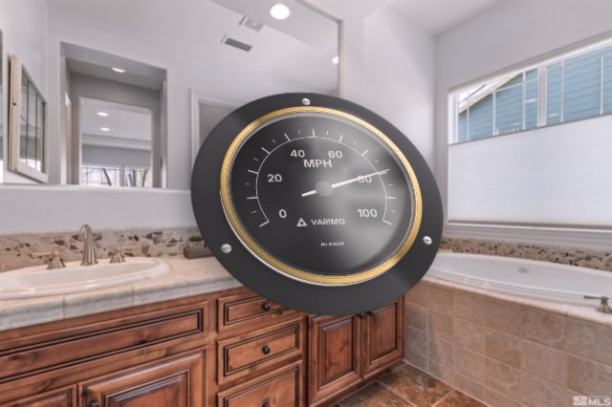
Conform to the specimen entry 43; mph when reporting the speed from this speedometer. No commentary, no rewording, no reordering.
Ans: 80; mph
